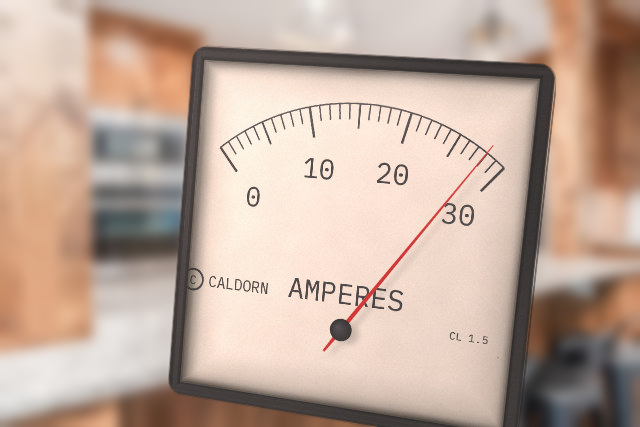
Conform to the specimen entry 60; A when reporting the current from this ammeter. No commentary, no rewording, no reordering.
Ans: 28; A
